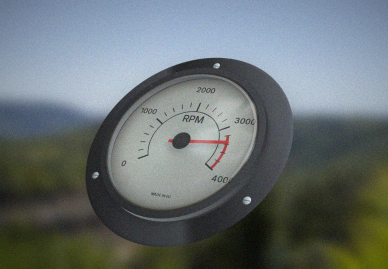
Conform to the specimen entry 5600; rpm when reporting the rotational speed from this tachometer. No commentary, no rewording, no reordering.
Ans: 3400; rpm
